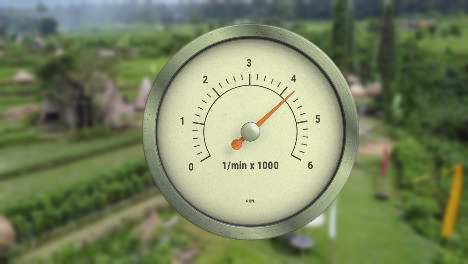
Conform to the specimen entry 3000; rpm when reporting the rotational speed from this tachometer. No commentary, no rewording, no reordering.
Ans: 4200; rpm
